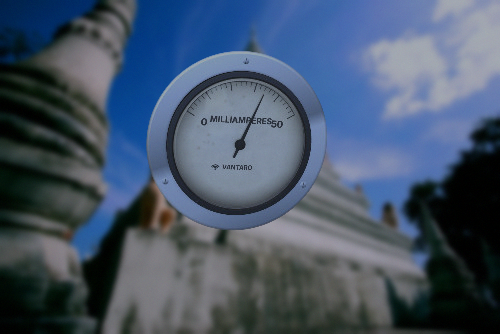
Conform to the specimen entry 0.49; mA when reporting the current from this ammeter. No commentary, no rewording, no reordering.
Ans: 34; mA
